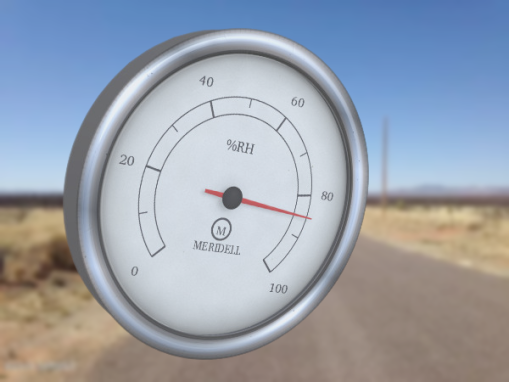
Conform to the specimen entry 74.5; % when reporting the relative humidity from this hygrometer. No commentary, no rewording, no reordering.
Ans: 85; %
